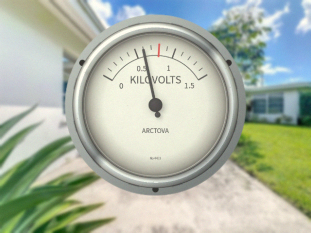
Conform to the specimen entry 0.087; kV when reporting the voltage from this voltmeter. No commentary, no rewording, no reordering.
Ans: 0.6; kV
